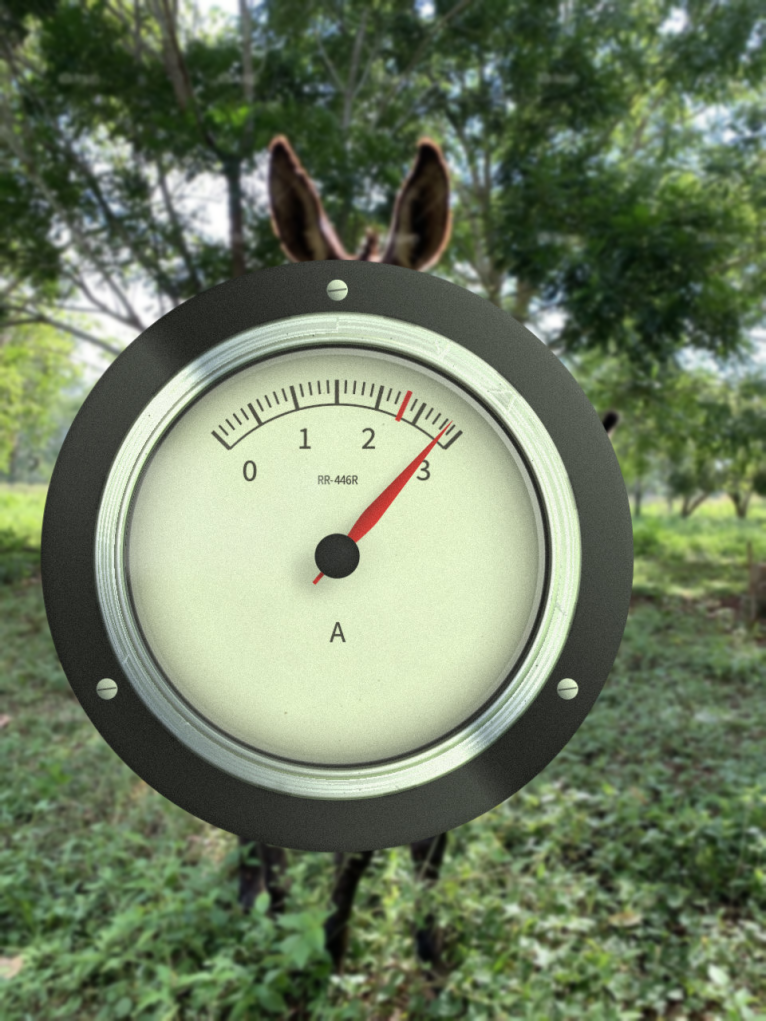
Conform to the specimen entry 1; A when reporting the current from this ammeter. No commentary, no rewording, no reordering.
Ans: 2.85; A
